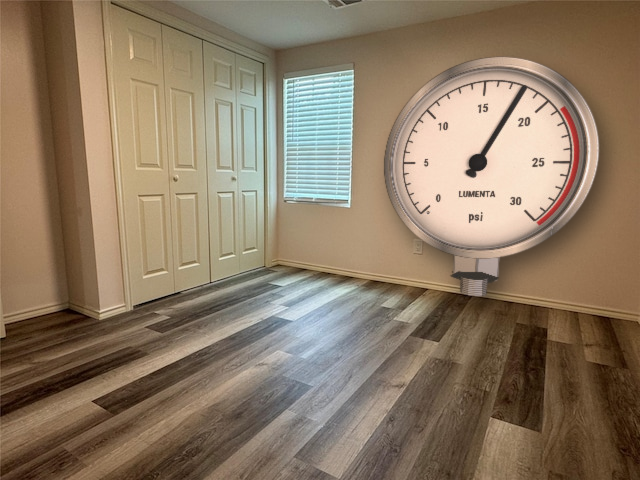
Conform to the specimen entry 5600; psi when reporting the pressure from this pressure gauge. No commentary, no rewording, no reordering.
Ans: 18; psi
